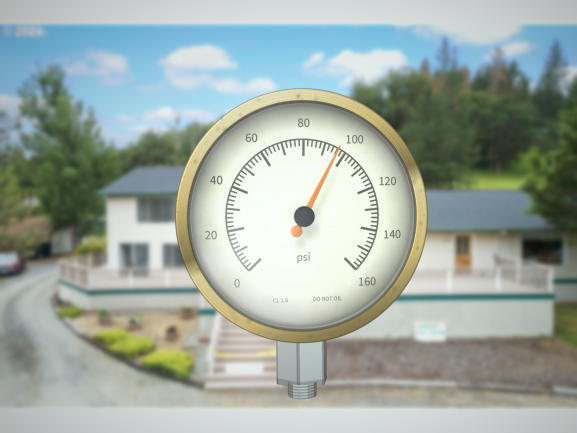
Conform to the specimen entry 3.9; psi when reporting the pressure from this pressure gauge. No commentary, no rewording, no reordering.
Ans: 96; psi
